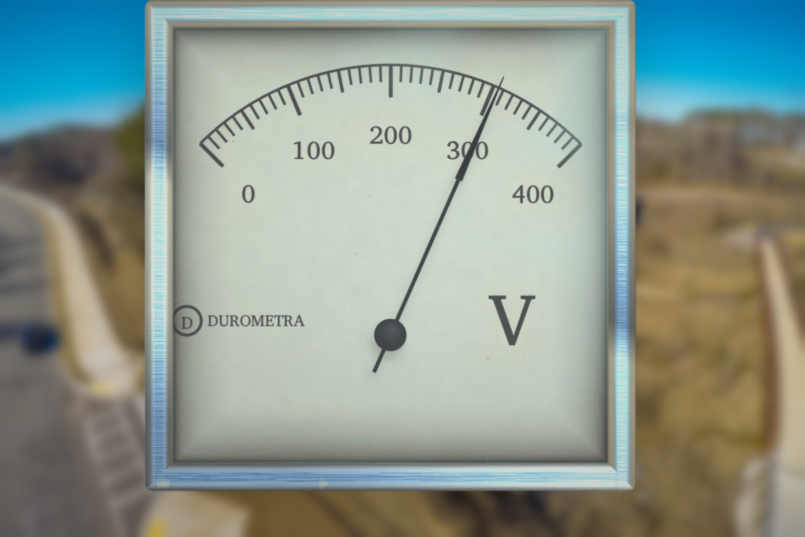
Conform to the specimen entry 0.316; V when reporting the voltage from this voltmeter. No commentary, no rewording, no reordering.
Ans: 305; V
